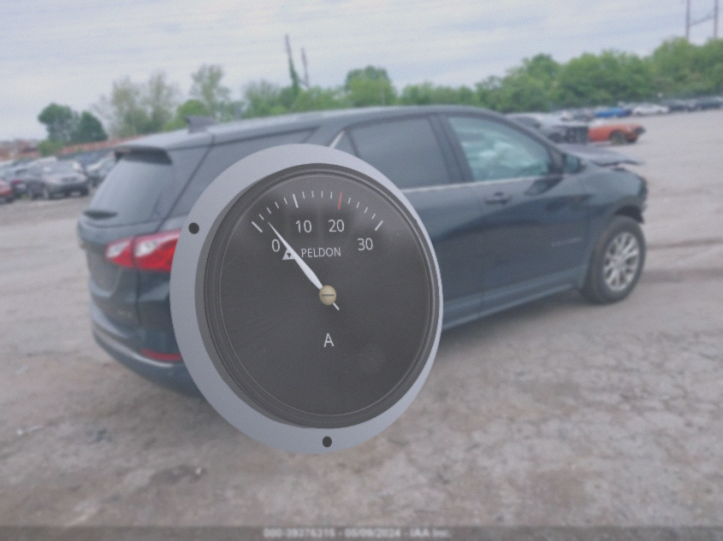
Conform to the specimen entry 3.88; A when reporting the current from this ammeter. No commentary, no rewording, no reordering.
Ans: 2; A
